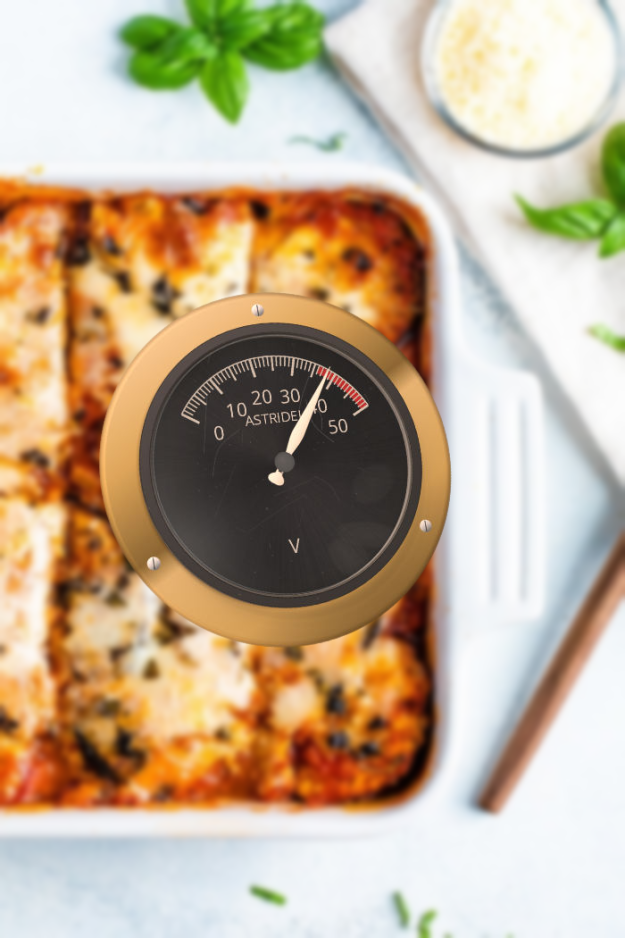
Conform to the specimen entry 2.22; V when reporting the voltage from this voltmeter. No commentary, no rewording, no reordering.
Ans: 38; V
